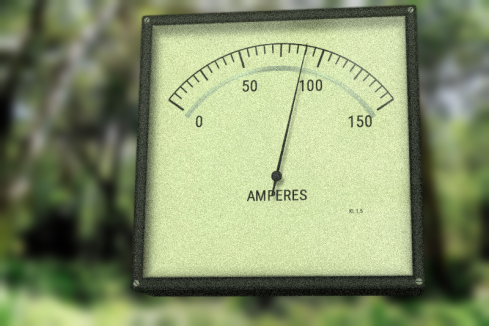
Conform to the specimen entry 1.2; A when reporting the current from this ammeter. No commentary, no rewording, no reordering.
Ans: 90; A
